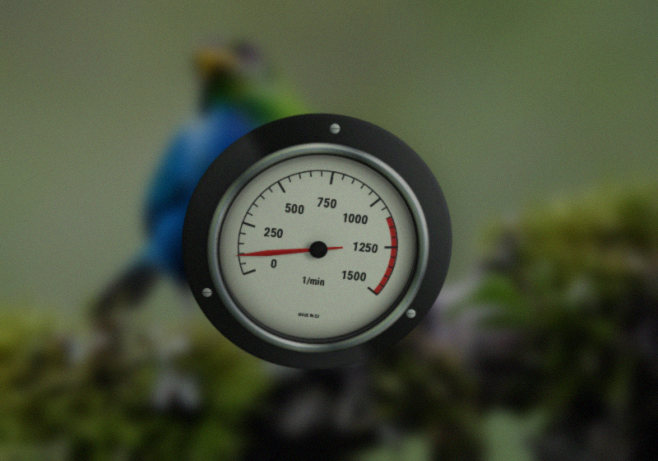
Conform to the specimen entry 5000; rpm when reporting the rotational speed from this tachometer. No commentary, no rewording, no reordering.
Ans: 100; rpm
